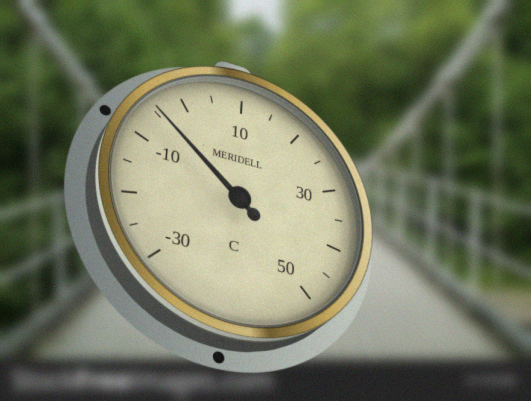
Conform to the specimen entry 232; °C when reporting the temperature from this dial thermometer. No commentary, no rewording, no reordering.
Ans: -5; °C
